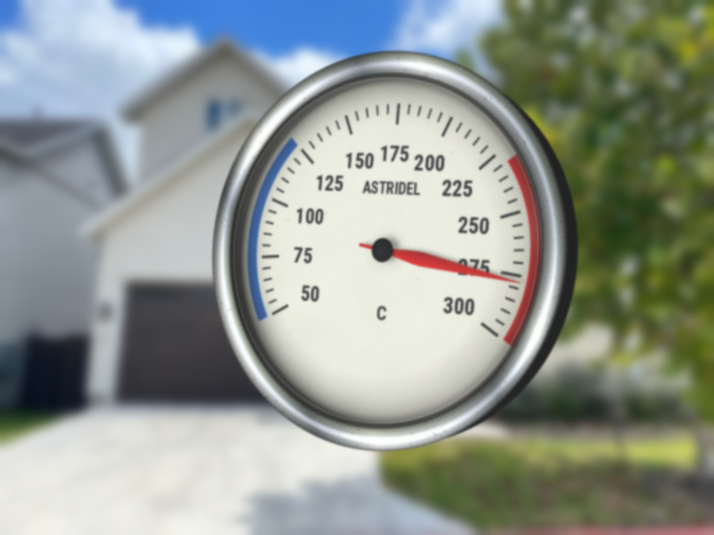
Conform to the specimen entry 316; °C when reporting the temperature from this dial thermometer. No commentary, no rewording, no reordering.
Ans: 277.5; °C
